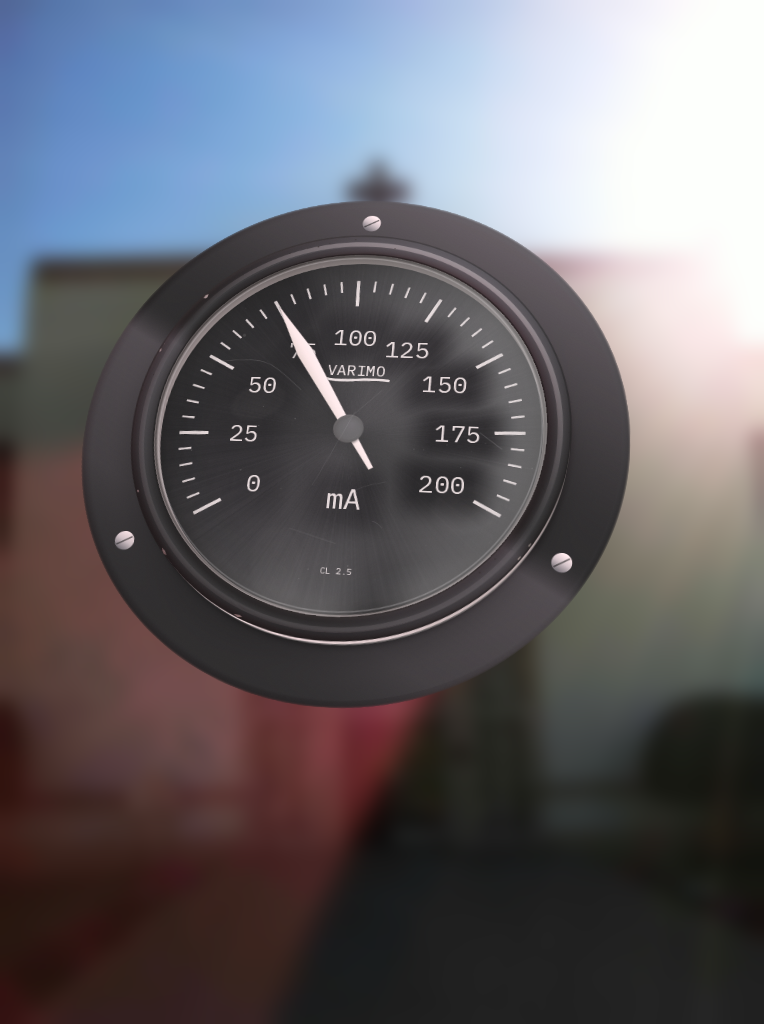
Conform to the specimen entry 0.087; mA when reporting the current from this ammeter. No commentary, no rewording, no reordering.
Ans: 75; mA
